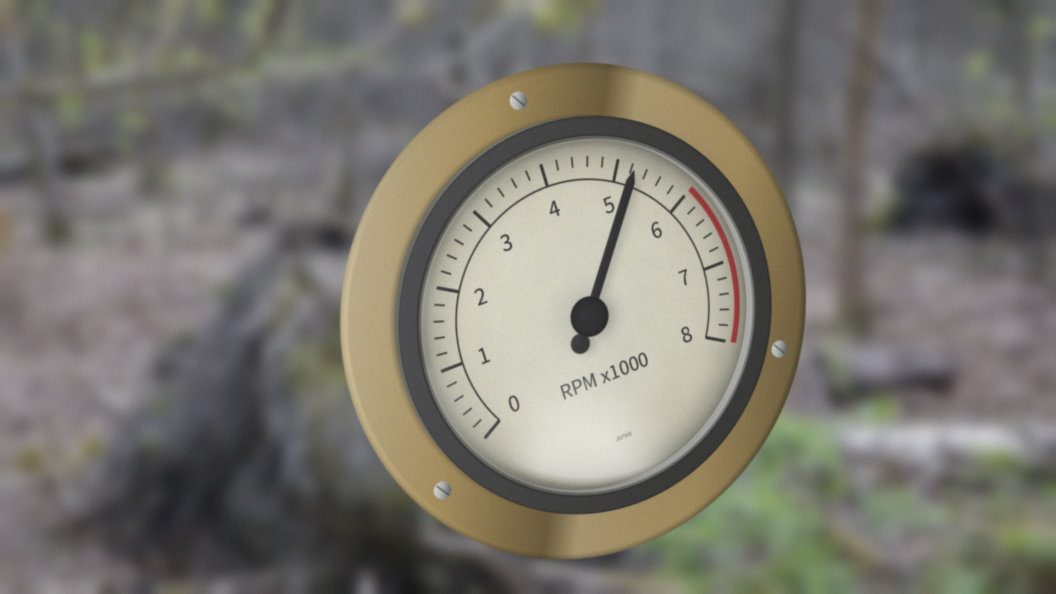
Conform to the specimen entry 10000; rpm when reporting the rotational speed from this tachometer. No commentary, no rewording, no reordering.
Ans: 5200; rpm
